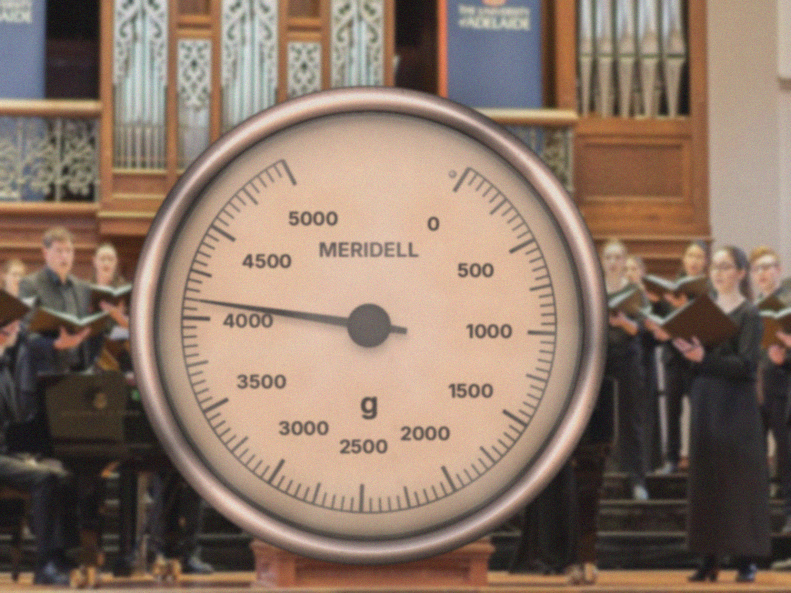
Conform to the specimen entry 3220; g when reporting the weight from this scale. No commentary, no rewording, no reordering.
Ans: 4100; g
